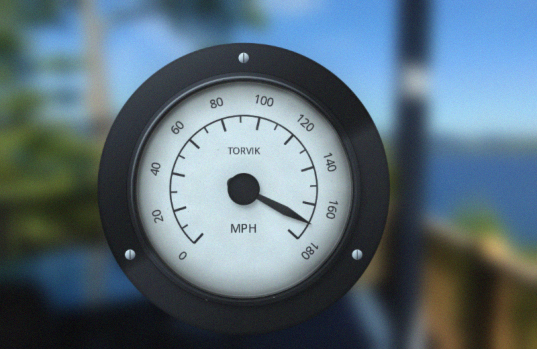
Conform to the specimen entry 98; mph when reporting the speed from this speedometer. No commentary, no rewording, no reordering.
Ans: 170; mph
